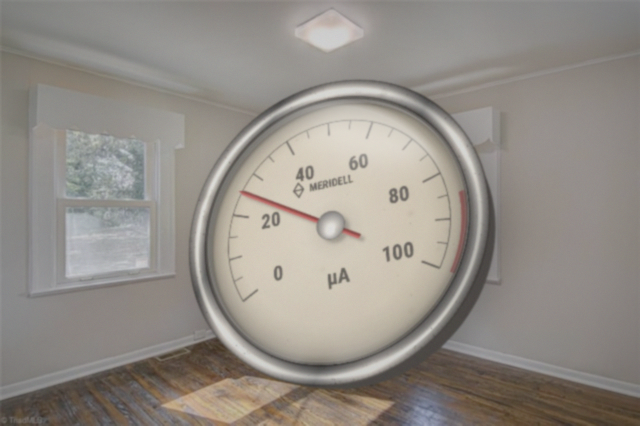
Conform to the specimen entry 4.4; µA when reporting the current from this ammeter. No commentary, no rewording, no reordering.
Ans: 25; µA
